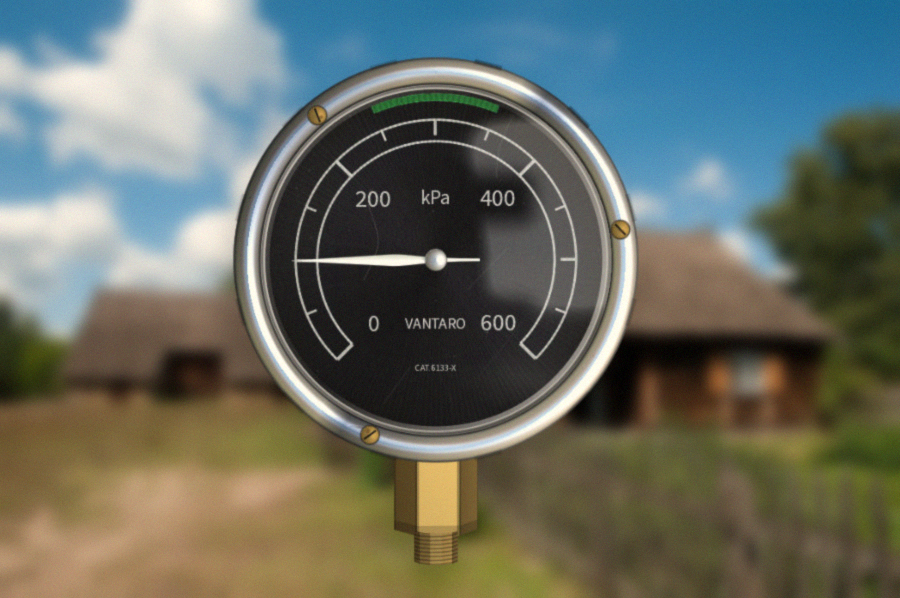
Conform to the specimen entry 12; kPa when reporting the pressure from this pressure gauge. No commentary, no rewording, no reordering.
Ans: 100; kPa
